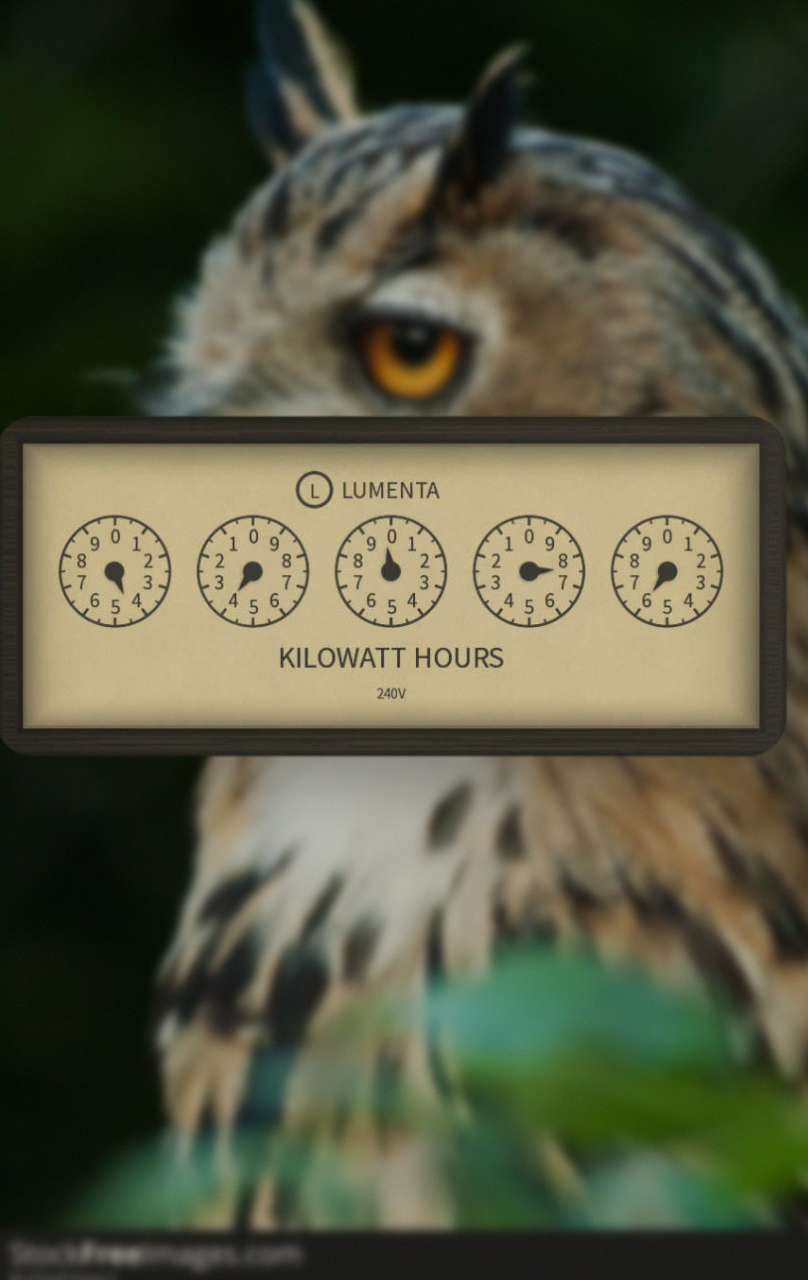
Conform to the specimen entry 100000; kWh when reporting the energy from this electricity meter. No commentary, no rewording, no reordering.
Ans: 43976; kWh
